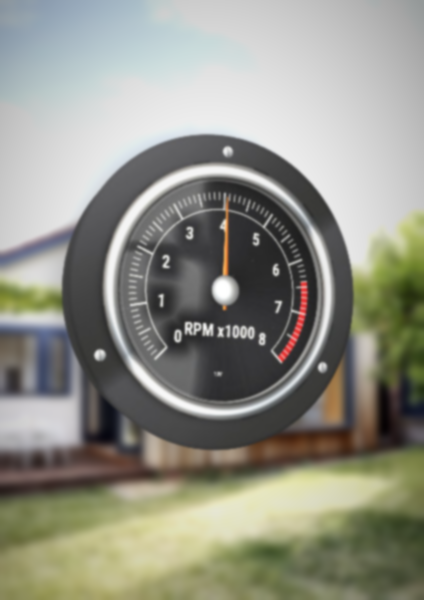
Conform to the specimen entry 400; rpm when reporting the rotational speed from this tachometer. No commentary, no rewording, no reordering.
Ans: 4000; rpm
